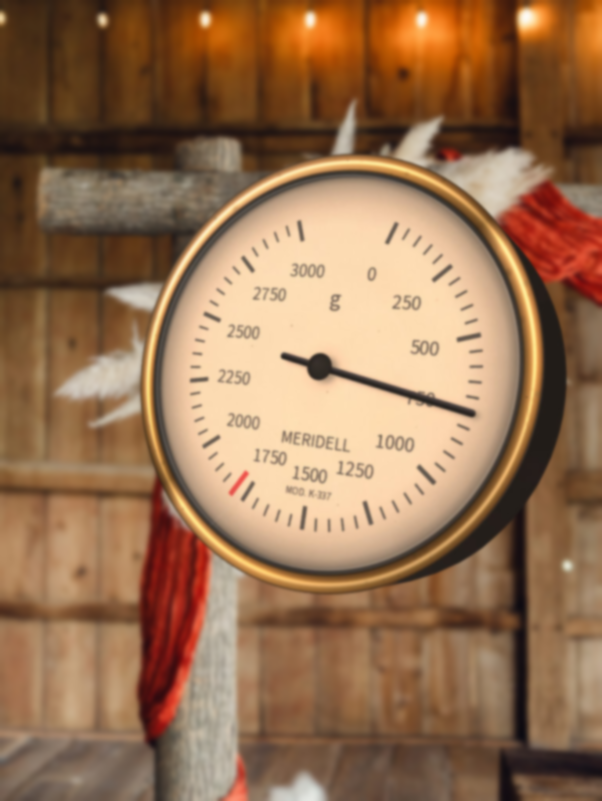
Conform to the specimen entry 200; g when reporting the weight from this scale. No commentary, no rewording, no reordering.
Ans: 750; g
